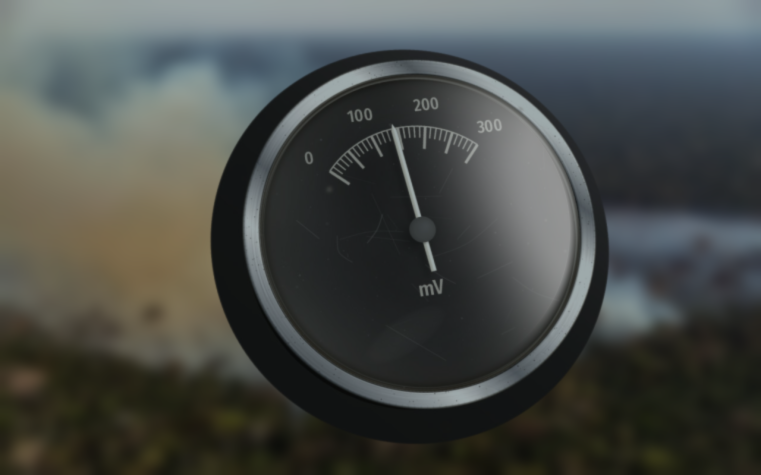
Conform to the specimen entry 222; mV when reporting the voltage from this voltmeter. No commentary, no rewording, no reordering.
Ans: 140; mV
